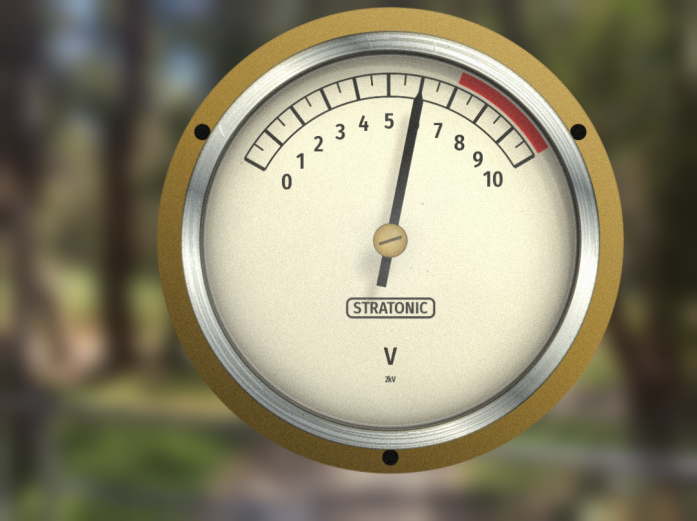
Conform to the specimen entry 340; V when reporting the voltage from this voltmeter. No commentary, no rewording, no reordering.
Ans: 6; V
